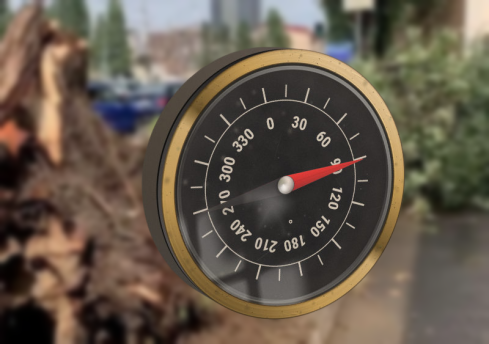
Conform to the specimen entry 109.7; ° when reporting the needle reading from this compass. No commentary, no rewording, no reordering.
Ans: 90; °
